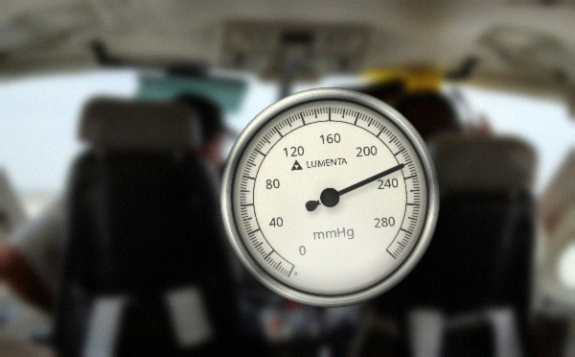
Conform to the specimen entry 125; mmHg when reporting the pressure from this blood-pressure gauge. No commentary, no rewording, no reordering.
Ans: 230; mmHg
